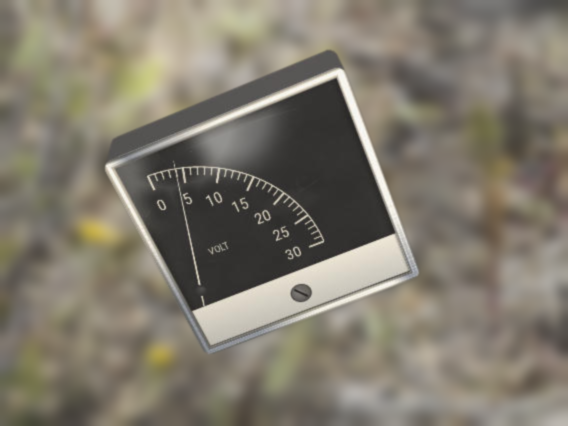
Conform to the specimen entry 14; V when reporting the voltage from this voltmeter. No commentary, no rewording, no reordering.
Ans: 4; V
